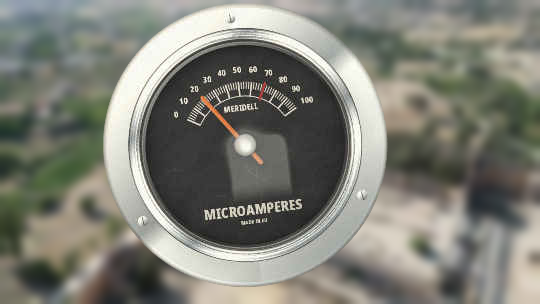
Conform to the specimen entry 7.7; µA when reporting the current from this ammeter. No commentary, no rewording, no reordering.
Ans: 20; µA
